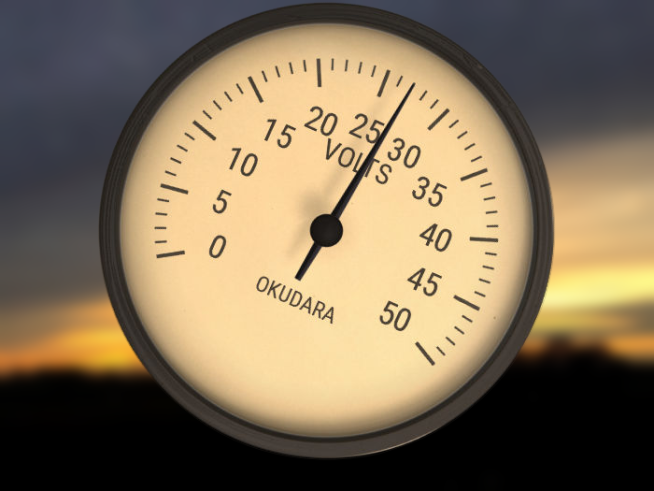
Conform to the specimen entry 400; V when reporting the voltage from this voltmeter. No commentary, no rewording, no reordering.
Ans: 27; V
